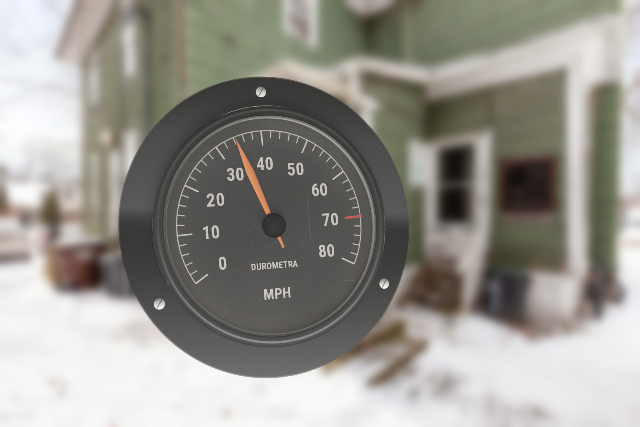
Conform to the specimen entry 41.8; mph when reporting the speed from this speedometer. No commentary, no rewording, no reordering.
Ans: 34; mph
